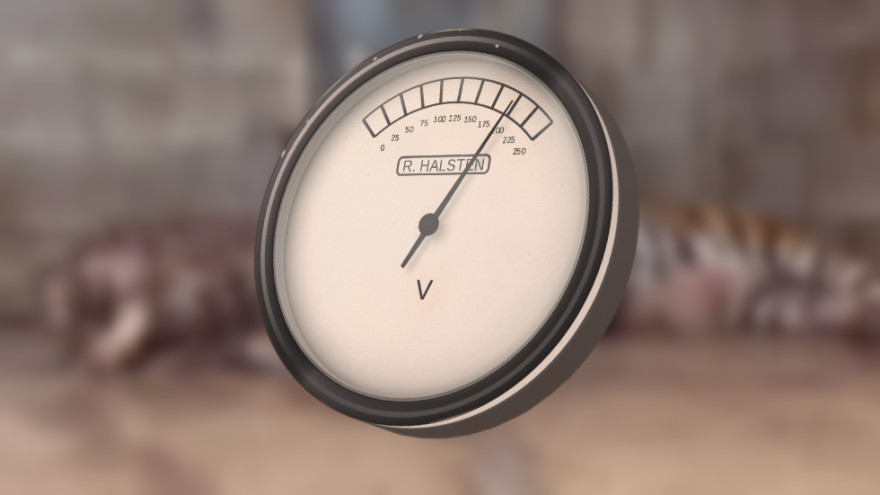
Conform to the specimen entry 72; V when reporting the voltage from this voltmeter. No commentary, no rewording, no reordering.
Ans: 200; V
